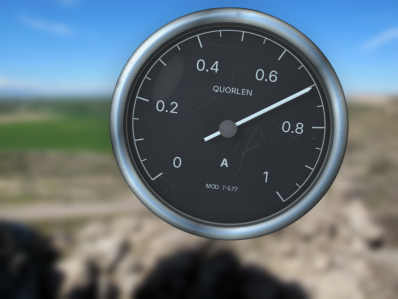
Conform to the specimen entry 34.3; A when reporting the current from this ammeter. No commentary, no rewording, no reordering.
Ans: 0.7; A
